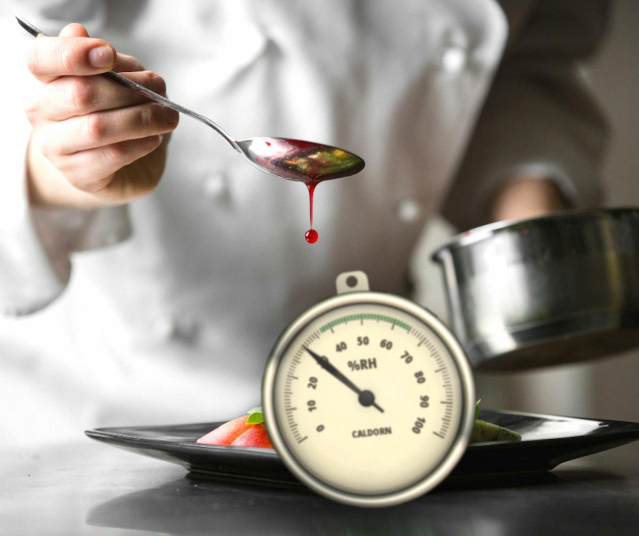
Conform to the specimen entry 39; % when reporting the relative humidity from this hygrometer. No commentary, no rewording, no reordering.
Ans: 30; %
